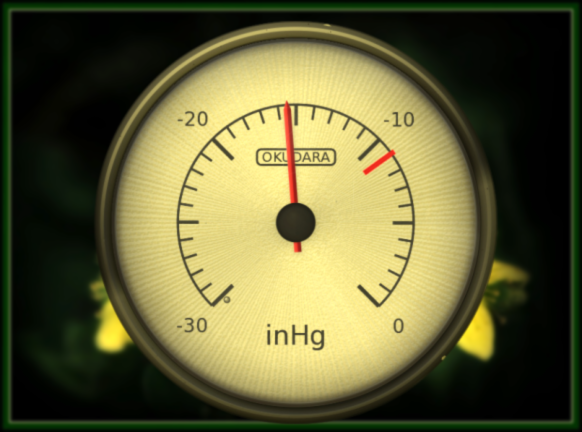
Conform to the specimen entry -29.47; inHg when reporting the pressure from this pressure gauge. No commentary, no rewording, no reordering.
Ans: -15.5; inHg
